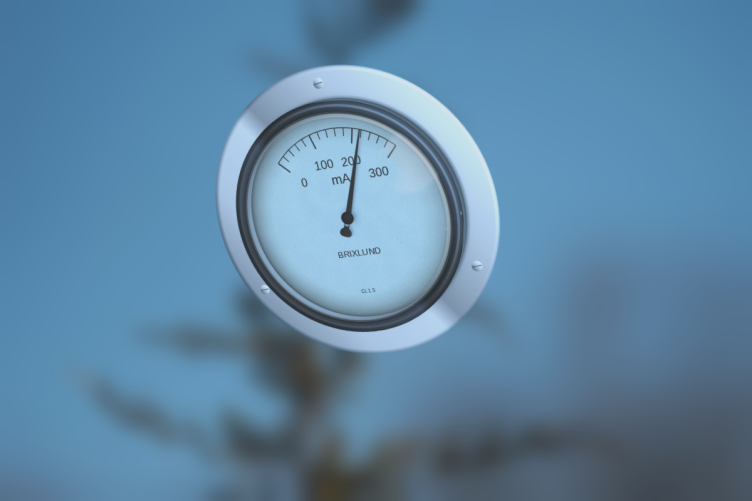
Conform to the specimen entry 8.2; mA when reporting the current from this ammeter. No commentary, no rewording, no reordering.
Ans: 220; mA
